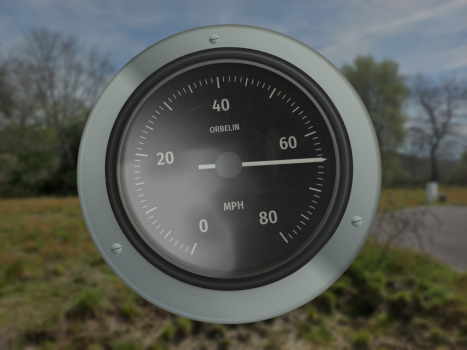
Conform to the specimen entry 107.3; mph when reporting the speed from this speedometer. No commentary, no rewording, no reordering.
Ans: 65; mph
